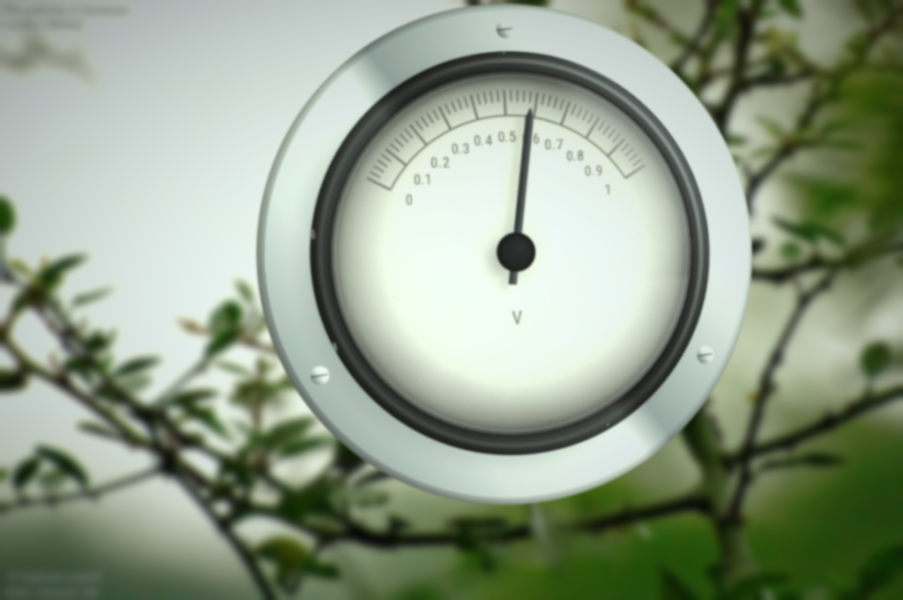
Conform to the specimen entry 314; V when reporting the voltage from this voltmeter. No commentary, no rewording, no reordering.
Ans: 0.58; V
